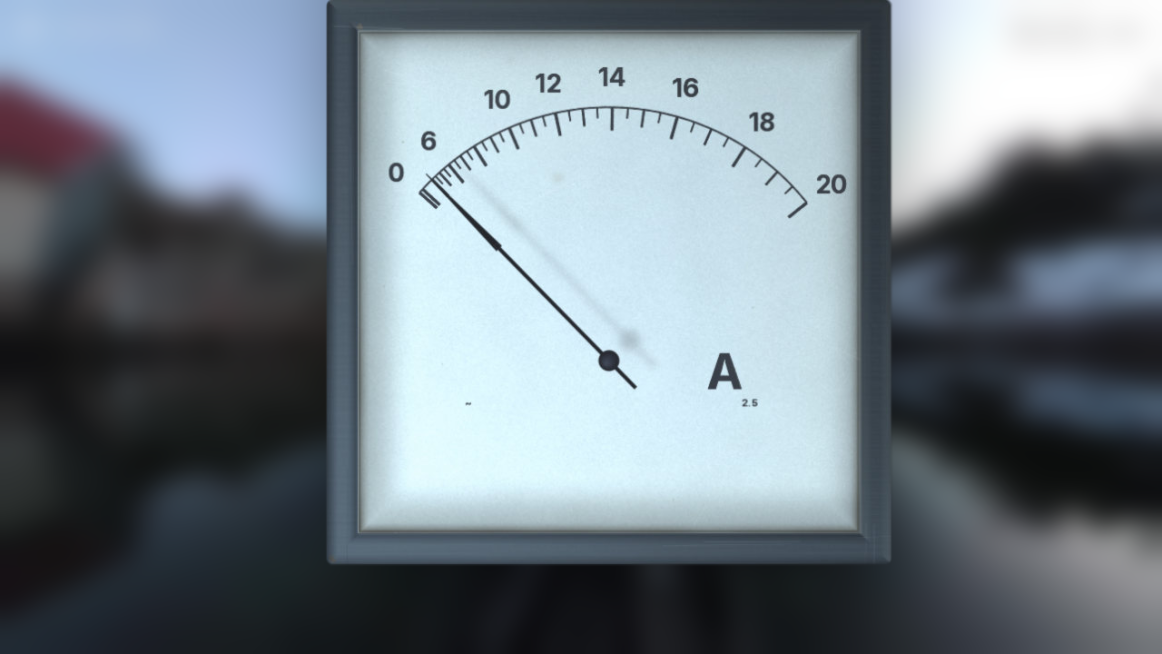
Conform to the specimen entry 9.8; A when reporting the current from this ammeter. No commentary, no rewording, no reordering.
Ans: 4; A
